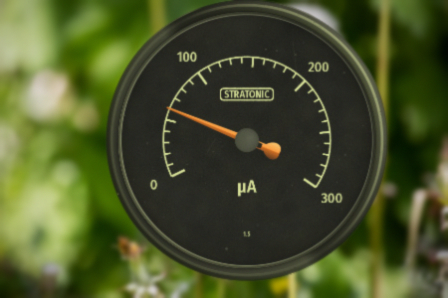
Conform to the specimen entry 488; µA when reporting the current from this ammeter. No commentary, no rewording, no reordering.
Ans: 60; µA
